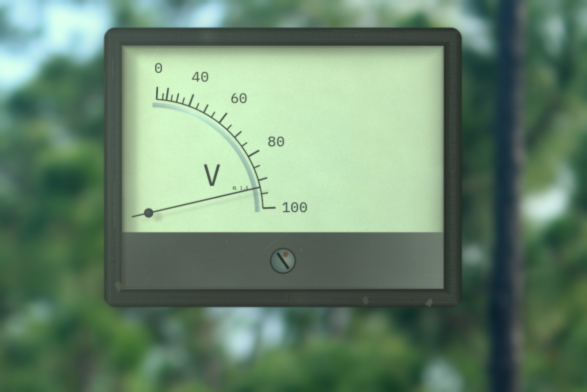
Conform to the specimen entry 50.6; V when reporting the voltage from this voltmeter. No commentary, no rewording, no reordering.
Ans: 92.5; V
